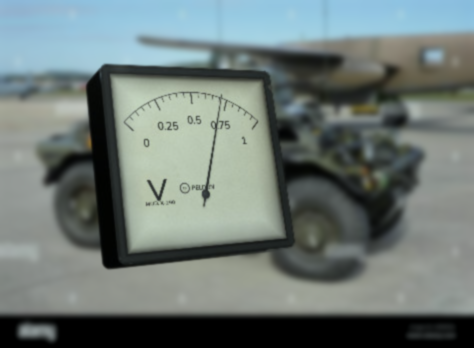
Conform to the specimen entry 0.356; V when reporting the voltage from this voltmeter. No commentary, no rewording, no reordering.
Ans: 0.7; V
